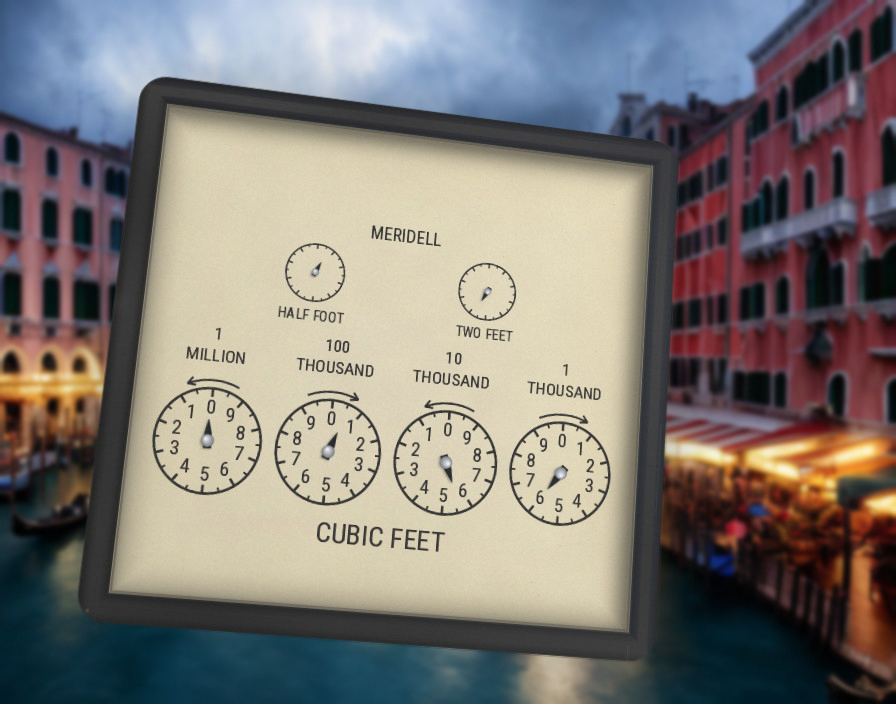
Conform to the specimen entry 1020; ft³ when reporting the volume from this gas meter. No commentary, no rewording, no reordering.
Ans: 5600; ft³
